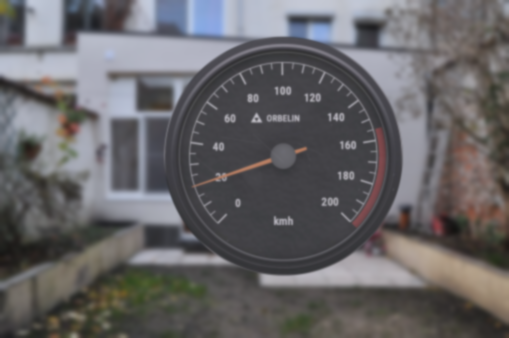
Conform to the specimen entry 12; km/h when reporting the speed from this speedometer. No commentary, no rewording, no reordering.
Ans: 20; km/h
